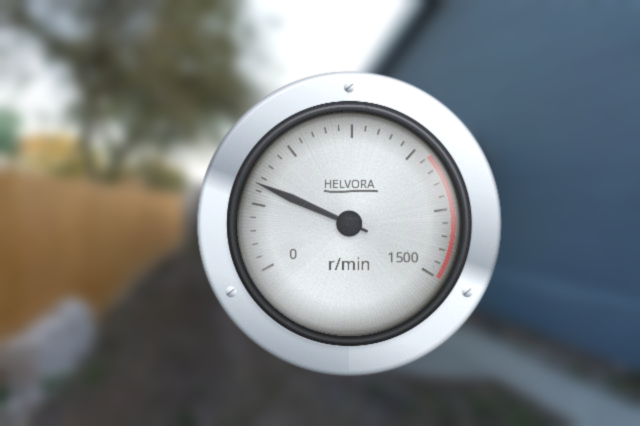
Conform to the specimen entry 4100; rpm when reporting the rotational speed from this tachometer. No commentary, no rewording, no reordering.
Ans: 325; rpm
